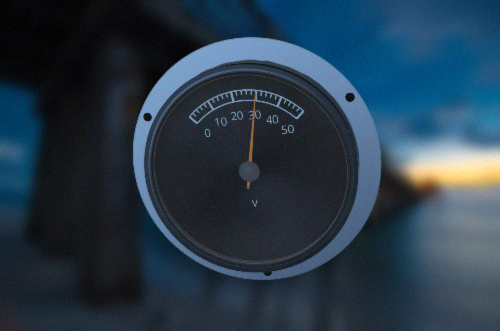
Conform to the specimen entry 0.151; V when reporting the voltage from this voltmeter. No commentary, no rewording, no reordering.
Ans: 30; V
